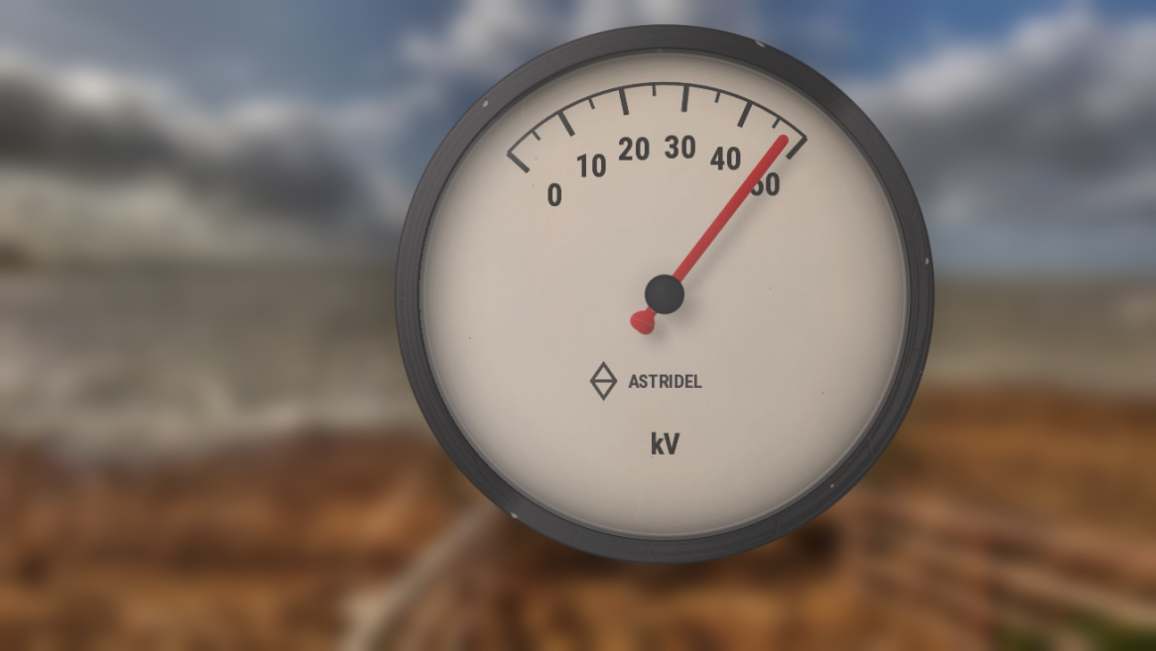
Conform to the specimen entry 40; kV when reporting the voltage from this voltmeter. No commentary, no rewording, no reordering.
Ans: 47.5; kV
